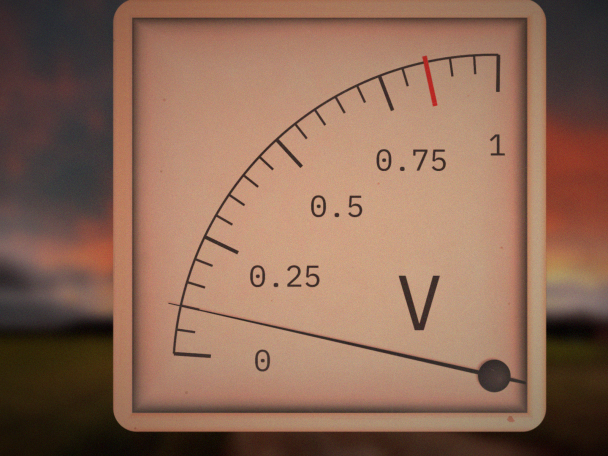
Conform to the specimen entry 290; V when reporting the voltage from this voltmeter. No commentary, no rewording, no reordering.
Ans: 0.1; V
